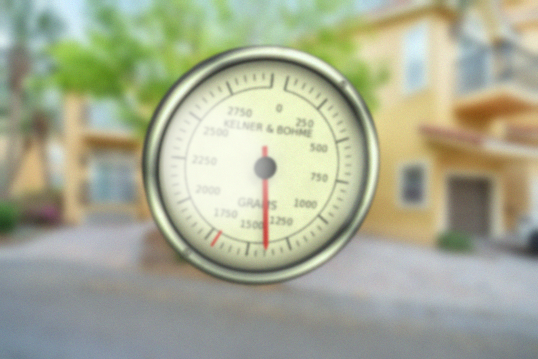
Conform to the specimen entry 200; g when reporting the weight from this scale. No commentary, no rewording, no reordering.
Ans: 1400; g
